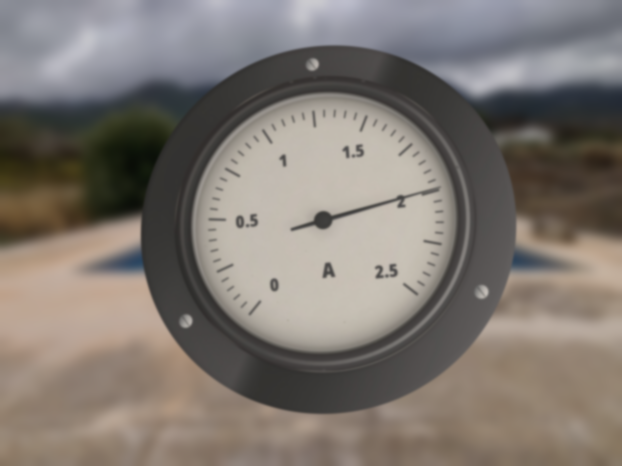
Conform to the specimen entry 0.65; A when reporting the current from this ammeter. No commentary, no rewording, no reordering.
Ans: 2; A
